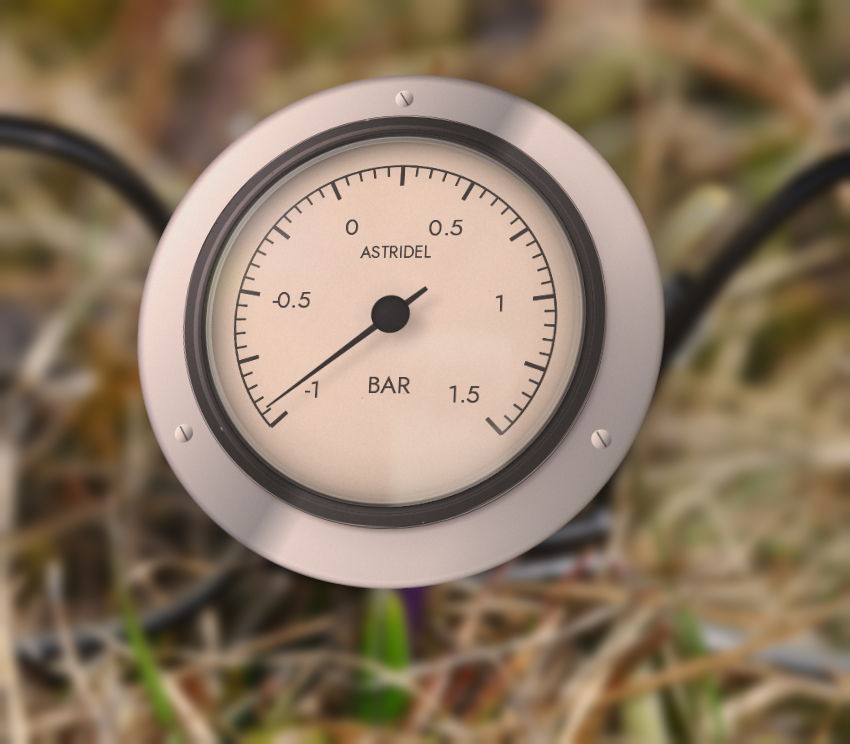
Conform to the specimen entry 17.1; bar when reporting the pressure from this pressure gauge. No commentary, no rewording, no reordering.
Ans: -0.95; bar
